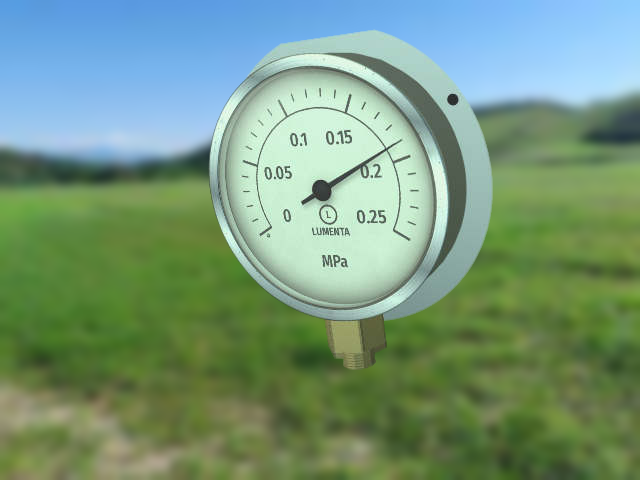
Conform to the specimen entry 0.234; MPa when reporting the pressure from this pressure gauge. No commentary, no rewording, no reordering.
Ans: 0.19; MPa
